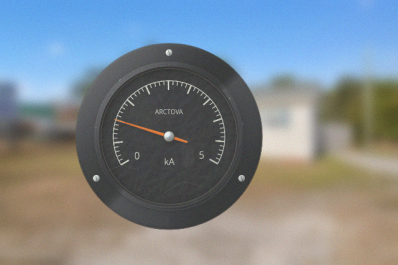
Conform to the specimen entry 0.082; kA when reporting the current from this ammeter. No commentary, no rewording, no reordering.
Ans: 1; kA
